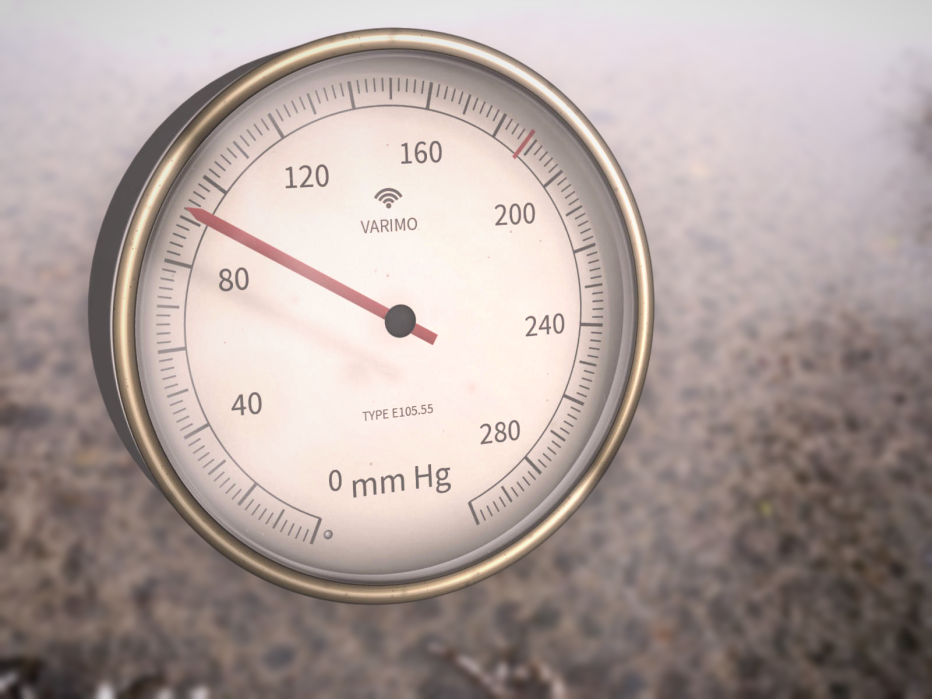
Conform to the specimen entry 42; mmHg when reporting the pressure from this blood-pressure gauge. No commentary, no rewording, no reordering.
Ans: 92; mmHg
